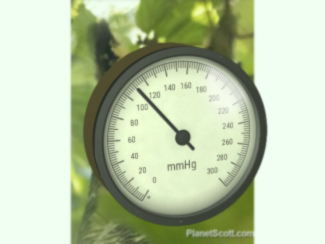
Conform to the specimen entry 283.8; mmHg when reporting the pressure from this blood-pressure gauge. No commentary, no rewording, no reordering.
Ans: 110; mmHg
